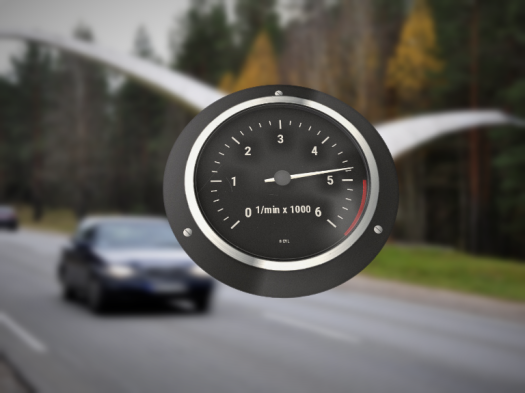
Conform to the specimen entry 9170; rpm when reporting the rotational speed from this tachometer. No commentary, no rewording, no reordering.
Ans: 4800; rpm
